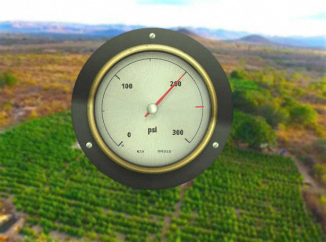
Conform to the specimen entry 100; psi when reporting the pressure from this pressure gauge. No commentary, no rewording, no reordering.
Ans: 200; psi
